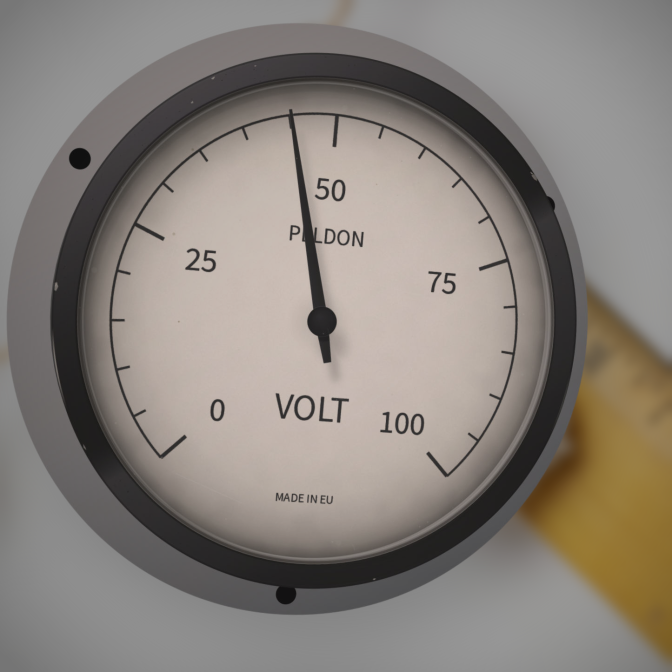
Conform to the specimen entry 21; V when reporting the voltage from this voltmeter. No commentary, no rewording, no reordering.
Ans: 45; V
